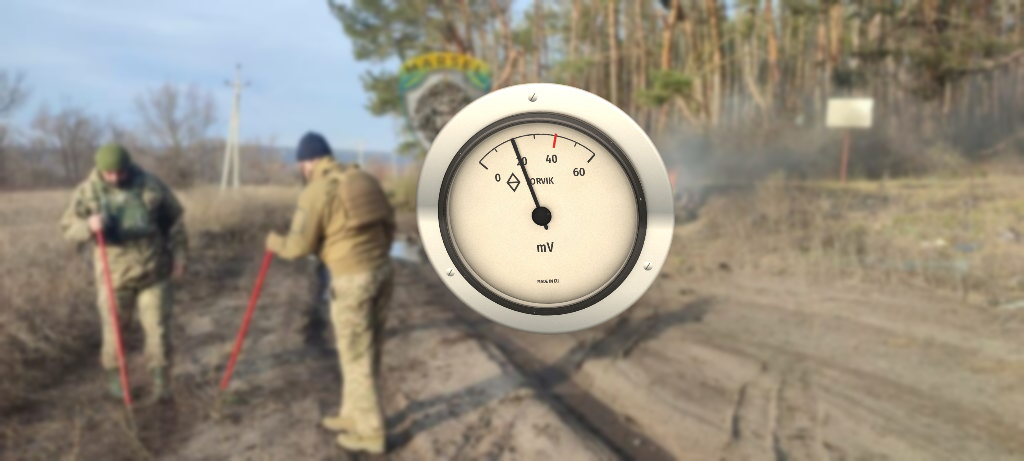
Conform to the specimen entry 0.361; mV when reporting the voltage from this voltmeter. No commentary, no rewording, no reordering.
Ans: 20; mV
